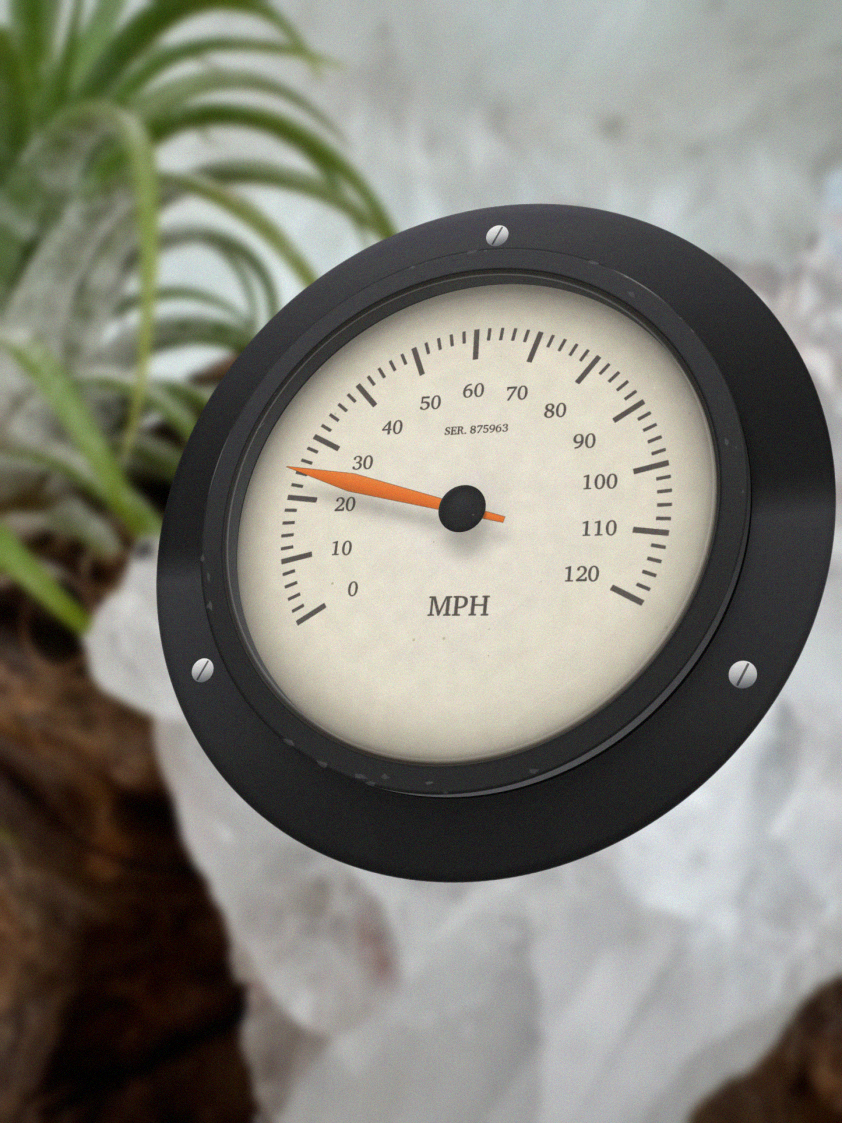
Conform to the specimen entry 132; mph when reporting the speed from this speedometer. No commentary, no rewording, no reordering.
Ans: 24; mph
